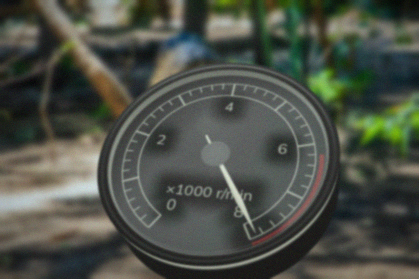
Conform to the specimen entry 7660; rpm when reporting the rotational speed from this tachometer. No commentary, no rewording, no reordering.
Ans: 7900; rpm
